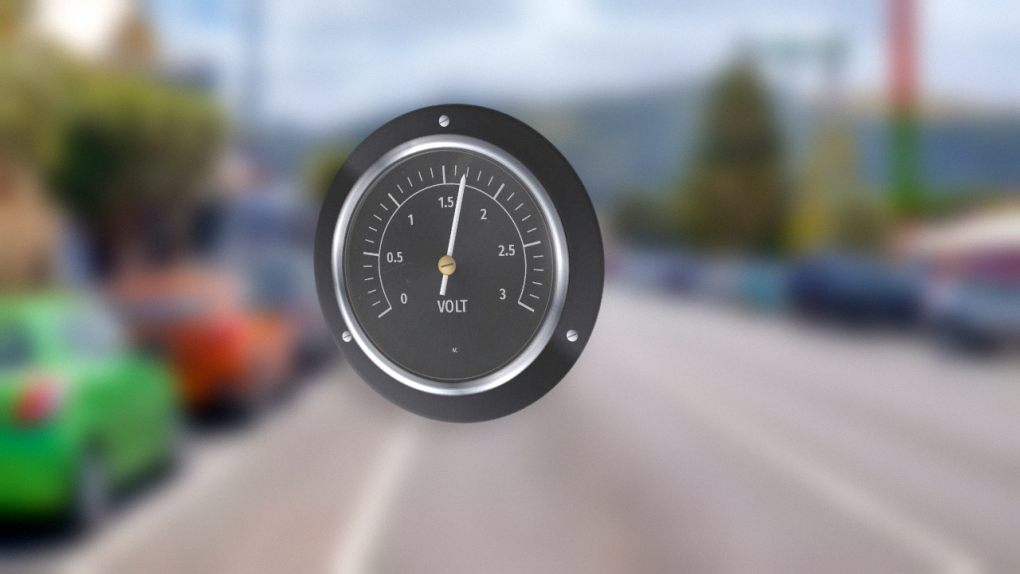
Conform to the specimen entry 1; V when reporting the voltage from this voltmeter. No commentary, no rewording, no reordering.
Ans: 1.7; V
